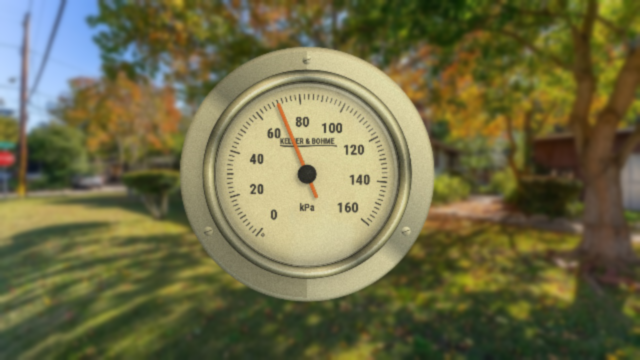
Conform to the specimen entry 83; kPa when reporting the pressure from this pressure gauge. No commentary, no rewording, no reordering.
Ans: 70; kPa
